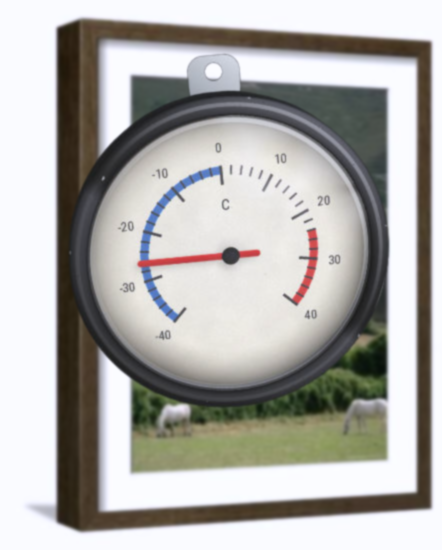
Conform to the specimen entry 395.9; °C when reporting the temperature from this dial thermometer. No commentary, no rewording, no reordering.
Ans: -26; °C
